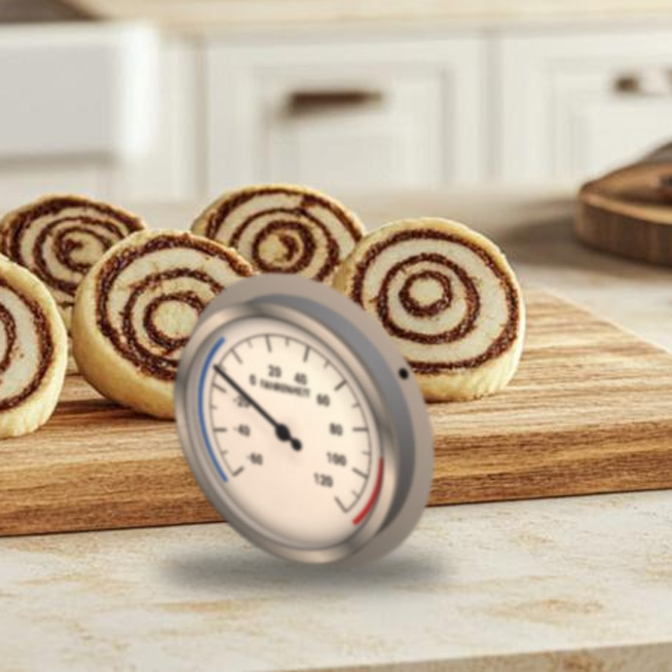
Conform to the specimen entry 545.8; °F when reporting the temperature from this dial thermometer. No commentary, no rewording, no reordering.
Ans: -10; °F
